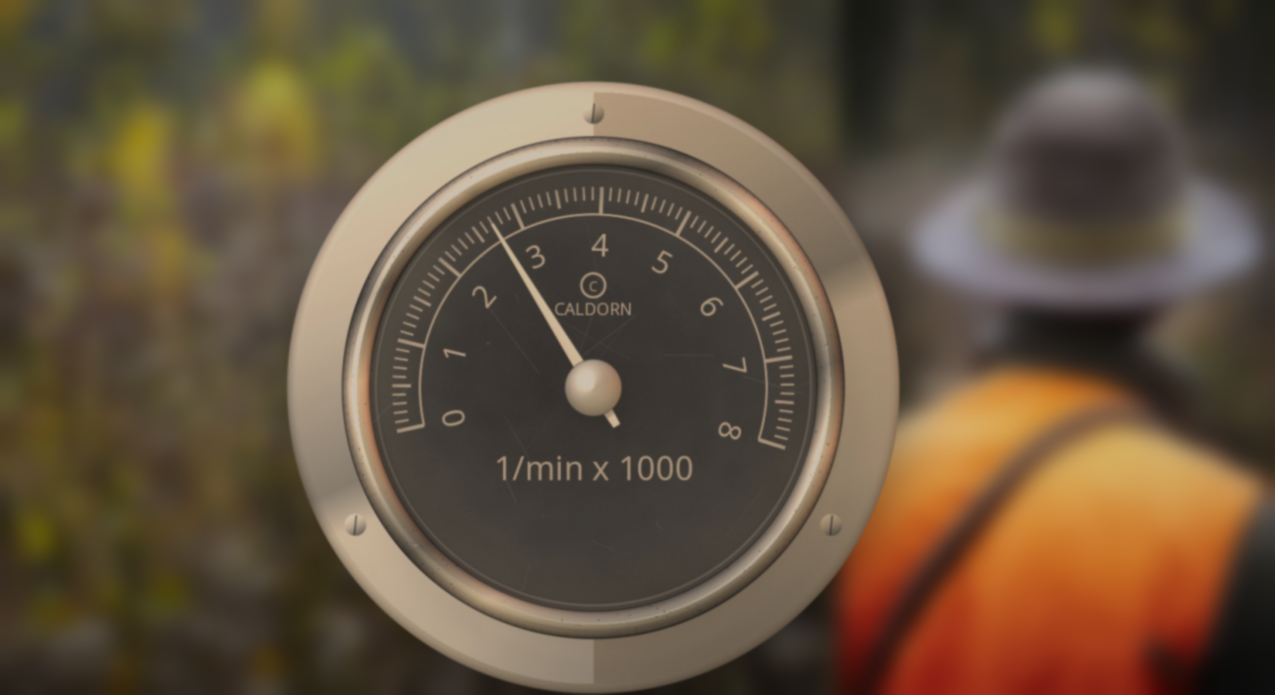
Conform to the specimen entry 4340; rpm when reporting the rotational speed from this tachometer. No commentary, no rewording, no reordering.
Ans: 2700; rpm
